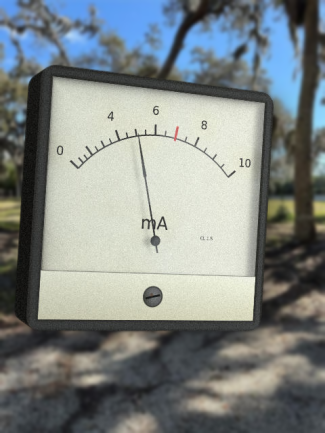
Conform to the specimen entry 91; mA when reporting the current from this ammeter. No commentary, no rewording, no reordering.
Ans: 5; mA
